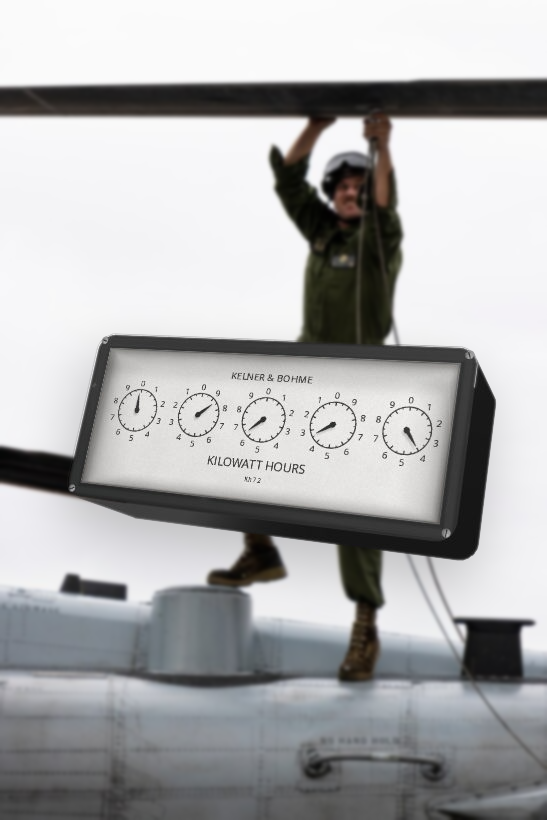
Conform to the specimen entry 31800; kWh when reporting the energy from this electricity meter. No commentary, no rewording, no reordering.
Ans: 98634; kWh
